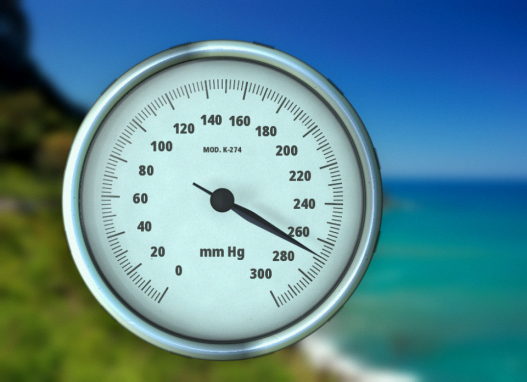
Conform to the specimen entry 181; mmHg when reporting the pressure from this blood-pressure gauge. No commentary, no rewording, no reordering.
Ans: 268; mmHg
